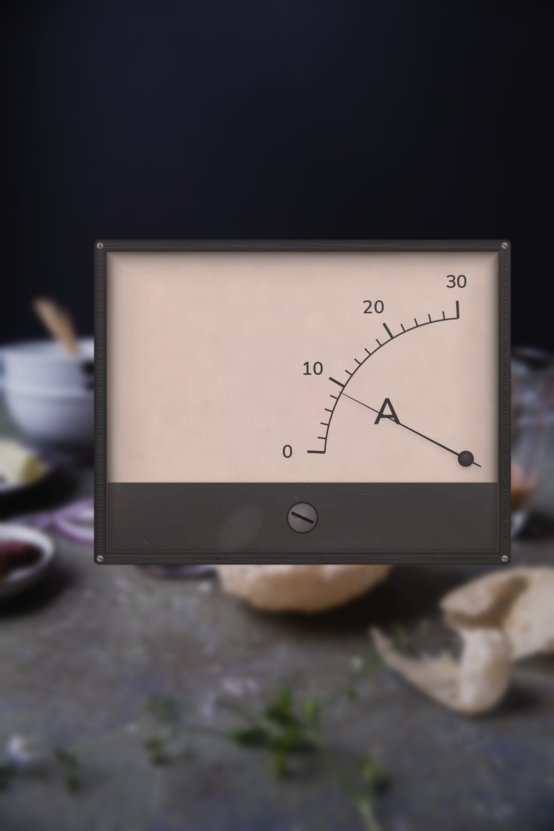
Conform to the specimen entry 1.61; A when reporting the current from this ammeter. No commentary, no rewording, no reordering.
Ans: 9; A
